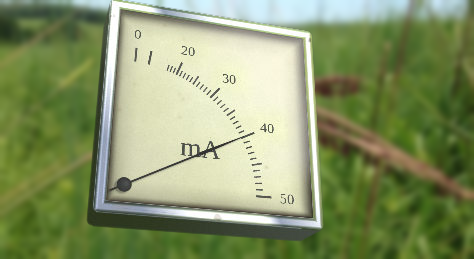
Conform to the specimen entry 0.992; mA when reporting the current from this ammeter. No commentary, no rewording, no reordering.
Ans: 40; mA
